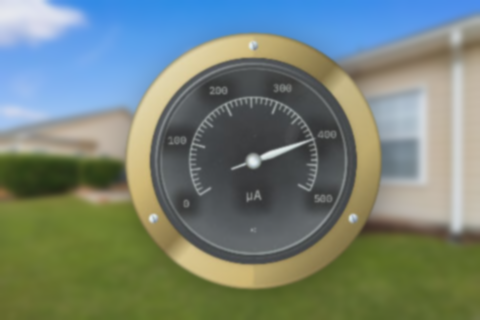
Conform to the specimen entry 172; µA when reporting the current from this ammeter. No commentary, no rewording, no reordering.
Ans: 400; µA
